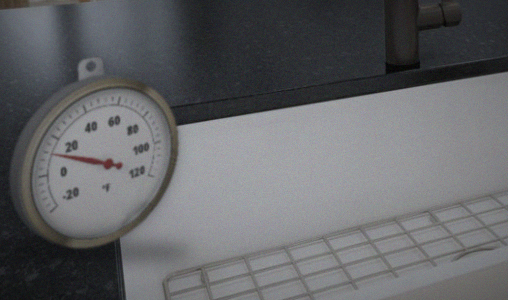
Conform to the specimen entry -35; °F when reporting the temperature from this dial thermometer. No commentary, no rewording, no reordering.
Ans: 12; °F
